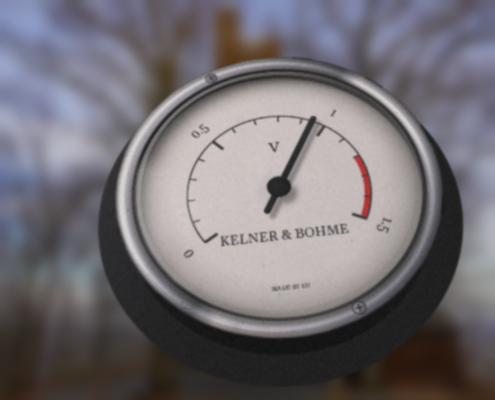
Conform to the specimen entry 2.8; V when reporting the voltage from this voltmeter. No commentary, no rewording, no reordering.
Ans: 0.95; V
